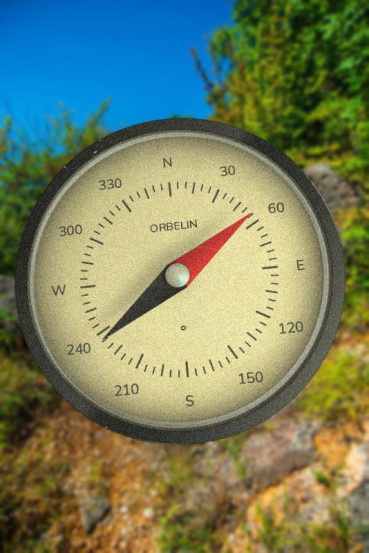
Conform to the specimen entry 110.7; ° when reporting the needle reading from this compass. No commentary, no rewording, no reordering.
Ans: 55; °
